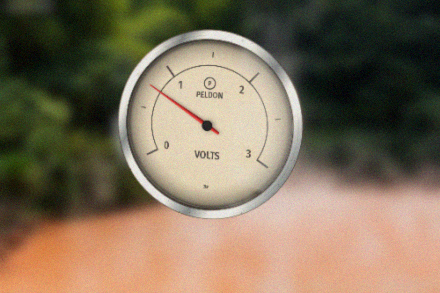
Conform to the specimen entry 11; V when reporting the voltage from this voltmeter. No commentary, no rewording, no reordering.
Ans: 0.75; V
